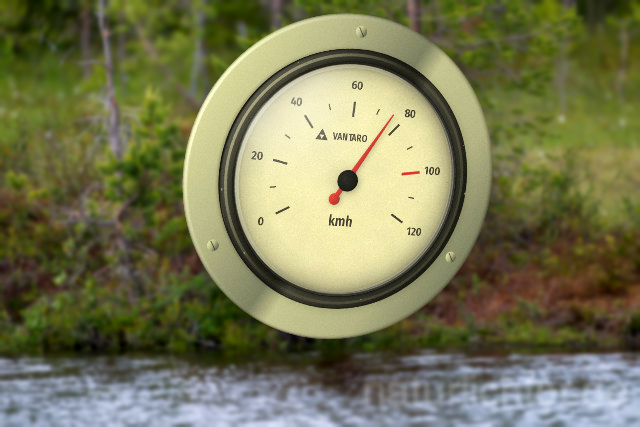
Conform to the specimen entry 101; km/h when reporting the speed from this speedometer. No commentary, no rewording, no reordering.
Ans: 75; km/h
